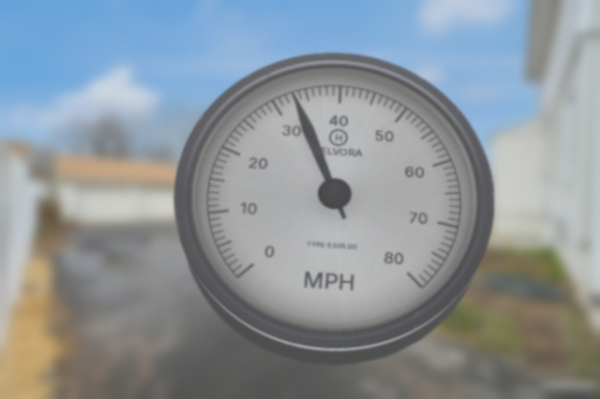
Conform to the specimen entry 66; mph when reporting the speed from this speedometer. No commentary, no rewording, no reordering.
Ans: 33; mph
